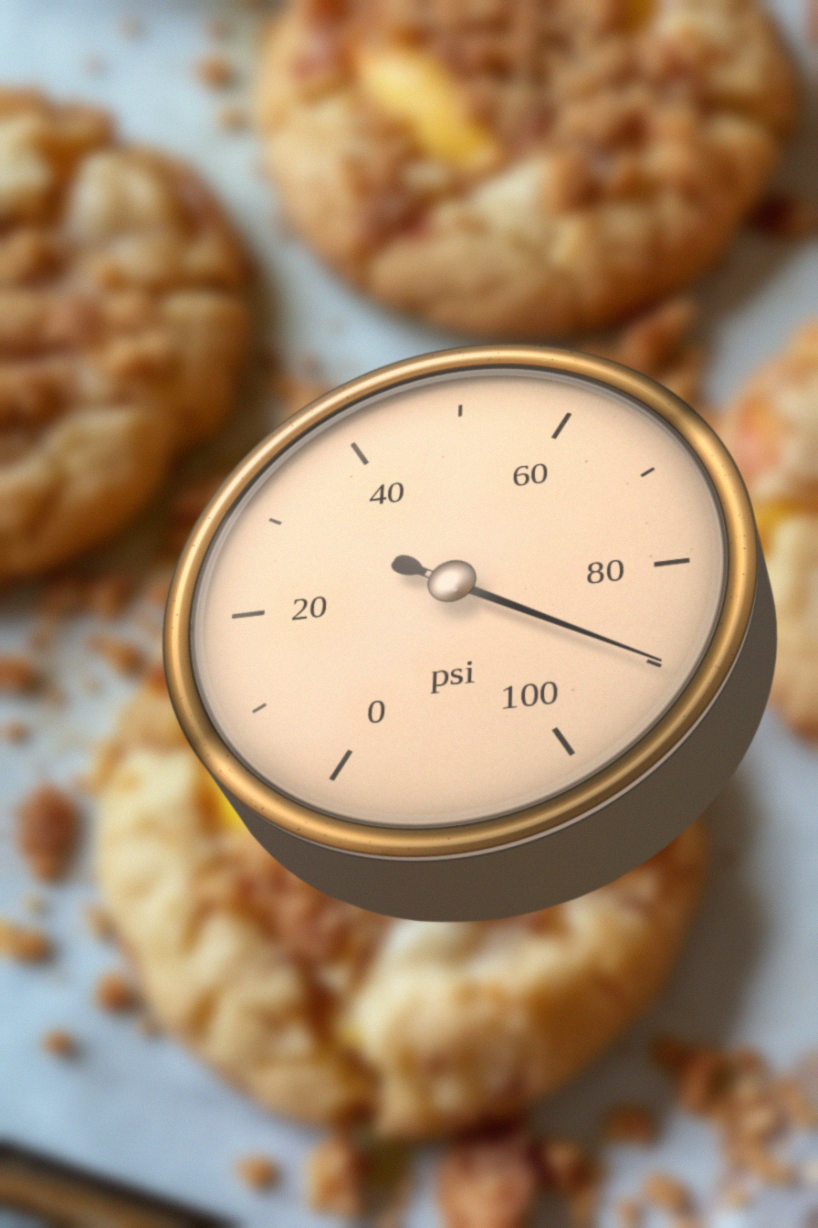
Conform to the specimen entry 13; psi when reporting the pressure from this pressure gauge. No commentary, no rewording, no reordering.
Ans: 90; psi
